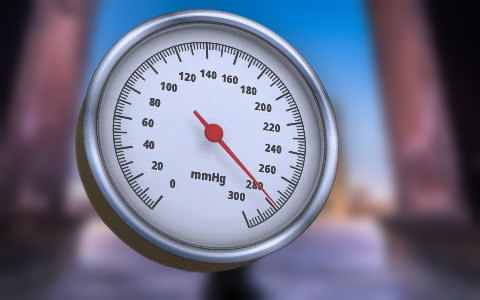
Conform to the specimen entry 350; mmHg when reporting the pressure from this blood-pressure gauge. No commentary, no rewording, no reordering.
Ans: 280; mmHg
